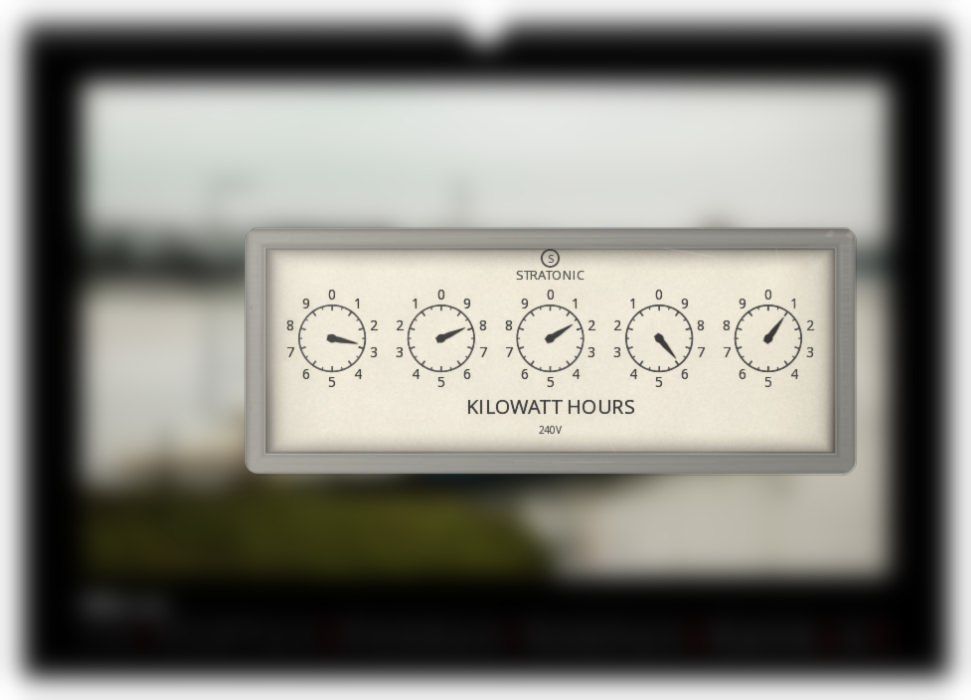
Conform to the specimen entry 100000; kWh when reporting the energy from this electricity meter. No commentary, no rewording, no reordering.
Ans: 28161; kWh
